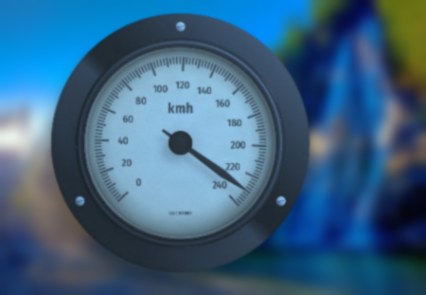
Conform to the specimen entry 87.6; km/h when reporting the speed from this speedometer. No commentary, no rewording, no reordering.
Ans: 230; km/h
